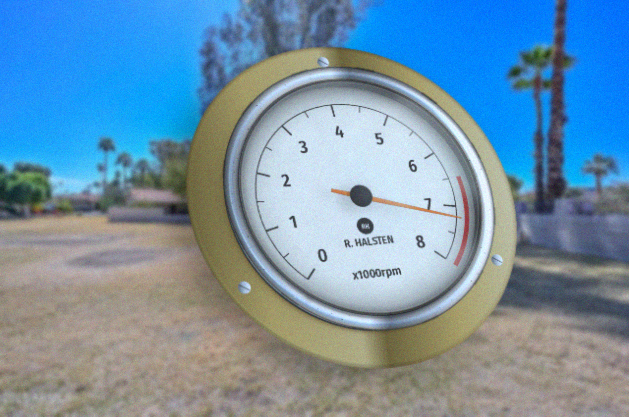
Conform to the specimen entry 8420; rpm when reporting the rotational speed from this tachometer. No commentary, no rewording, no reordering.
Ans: 7250; rpm
